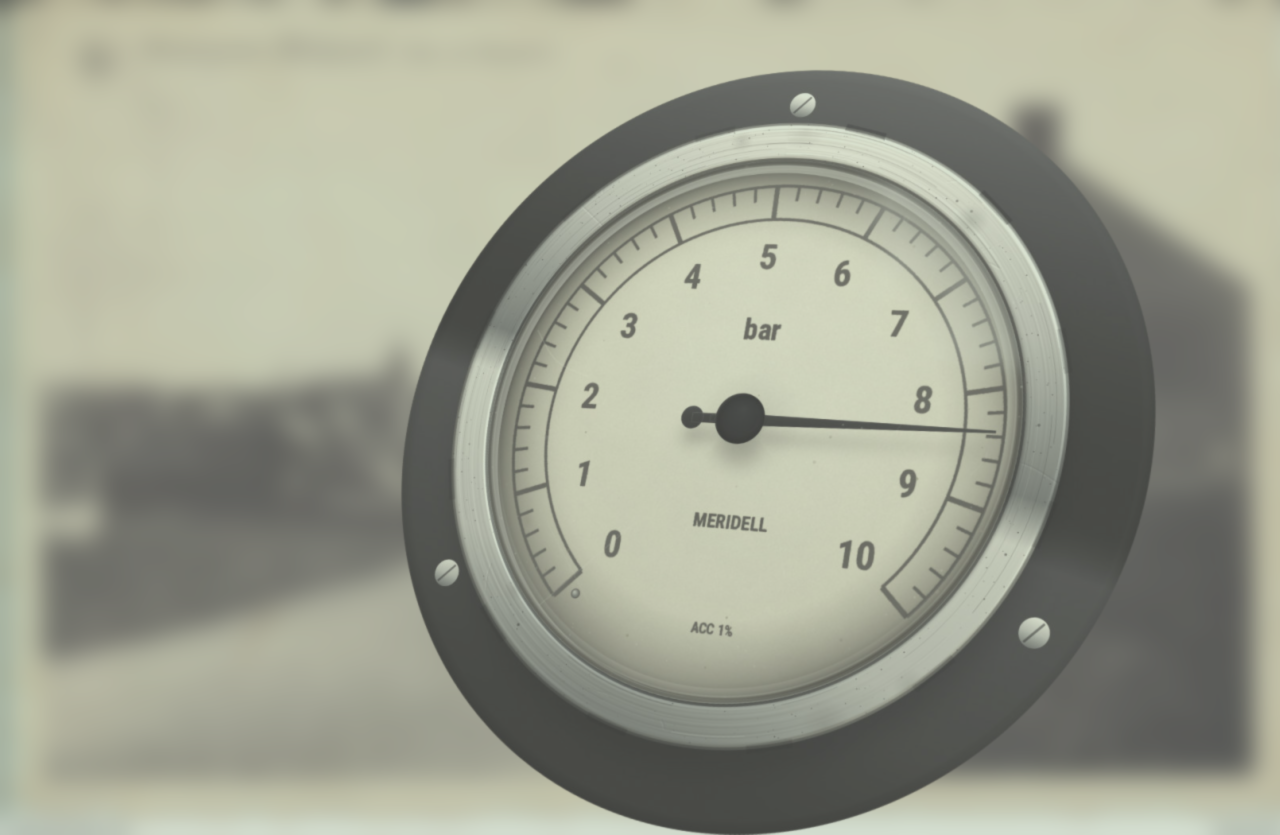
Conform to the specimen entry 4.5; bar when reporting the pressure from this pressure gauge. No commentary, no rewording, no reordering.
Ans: 8.4; bar
